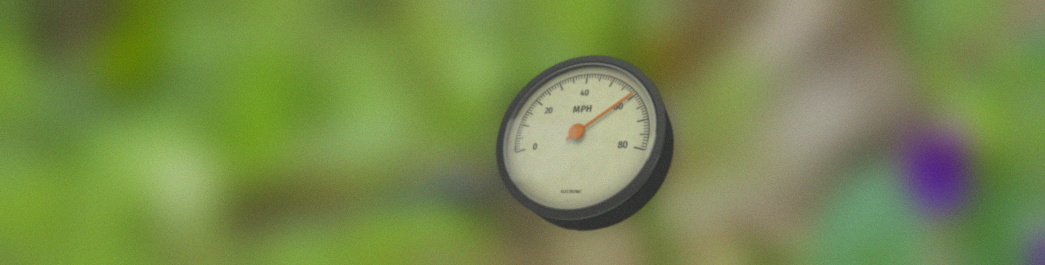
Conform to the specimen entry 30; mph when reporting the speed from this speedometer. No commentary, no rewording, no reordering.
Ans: 60; mph
